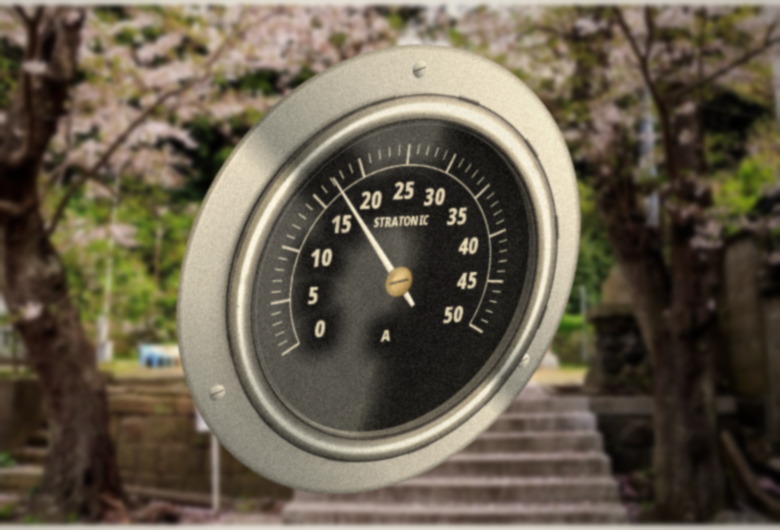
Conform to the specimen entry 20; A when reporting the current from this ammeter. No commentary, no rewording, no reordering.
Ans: 17; A
